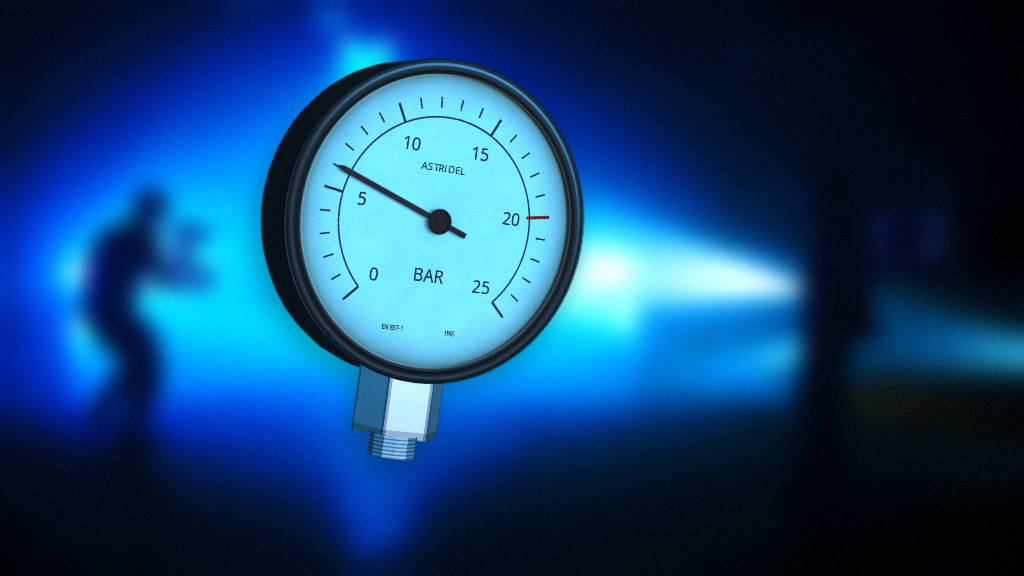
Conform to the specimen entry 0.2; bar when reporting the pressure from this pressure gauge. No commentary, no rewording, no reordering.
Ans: 6; bar
